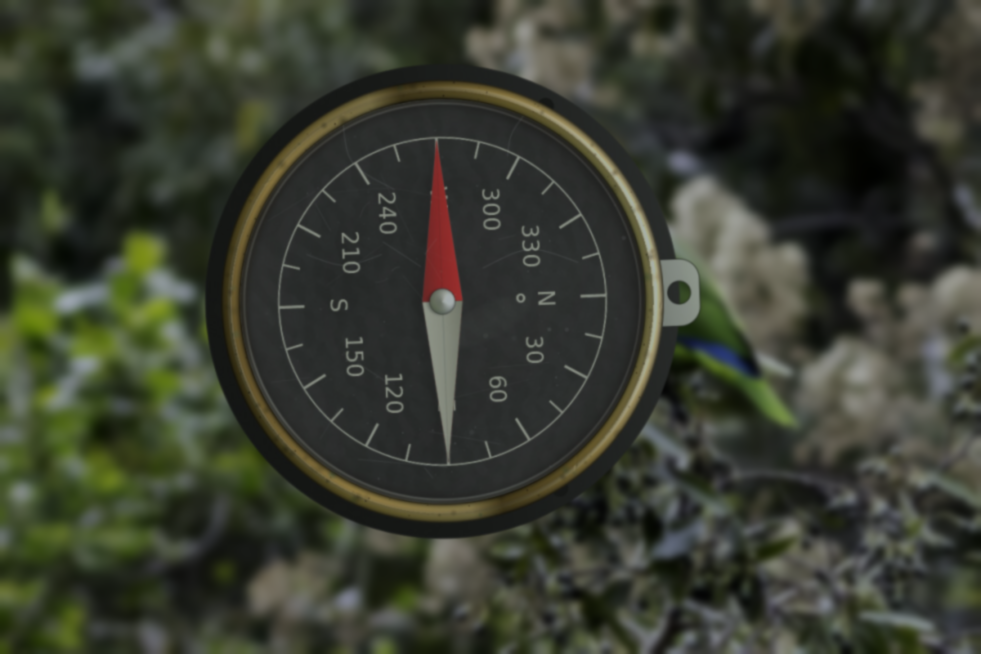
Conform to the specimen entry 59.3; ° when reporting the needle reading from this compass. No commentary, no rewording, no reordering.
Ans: 270; °
